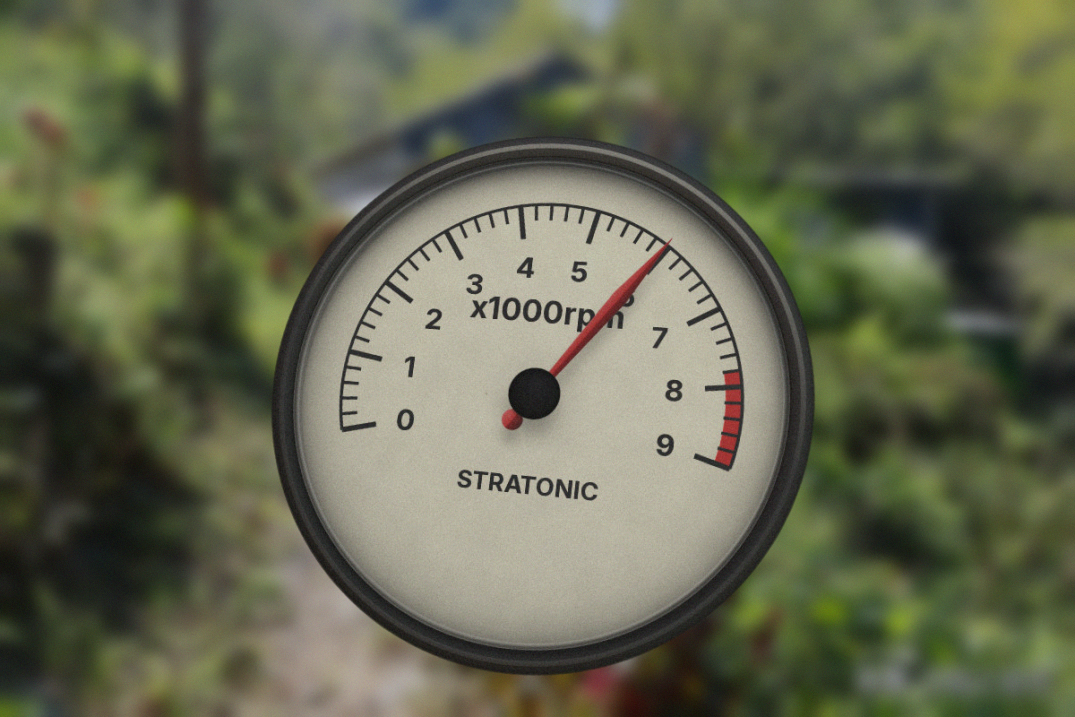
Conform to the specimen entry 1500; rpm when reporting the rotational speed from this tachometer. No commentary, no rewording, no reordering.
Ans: 6000; rpm
